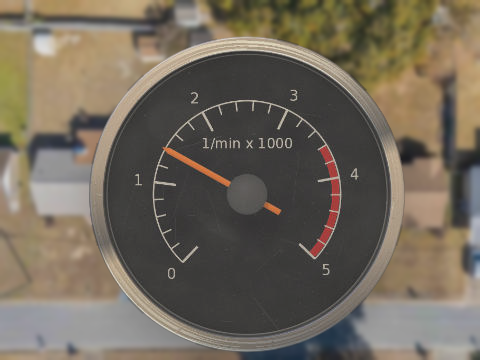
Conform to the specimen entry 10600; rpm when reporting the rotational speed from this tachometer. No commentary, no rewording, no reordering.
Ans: 1400; rpm
